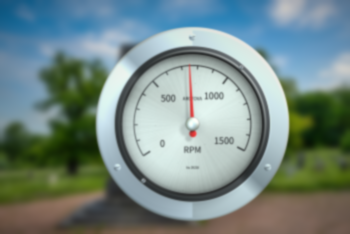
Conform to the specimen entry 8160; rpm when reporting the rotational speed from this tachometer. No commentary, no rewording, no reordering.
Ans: 750; rpm
